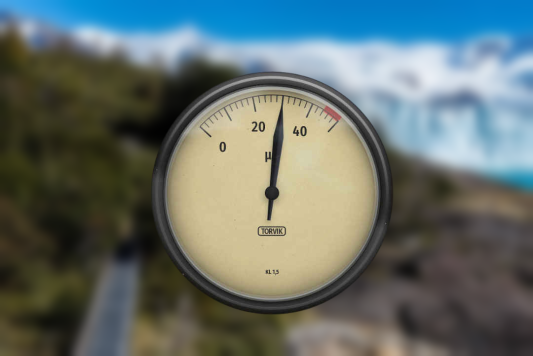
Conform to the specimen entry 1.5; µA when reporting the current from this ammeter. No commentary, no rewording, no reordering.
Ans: 30; µA
